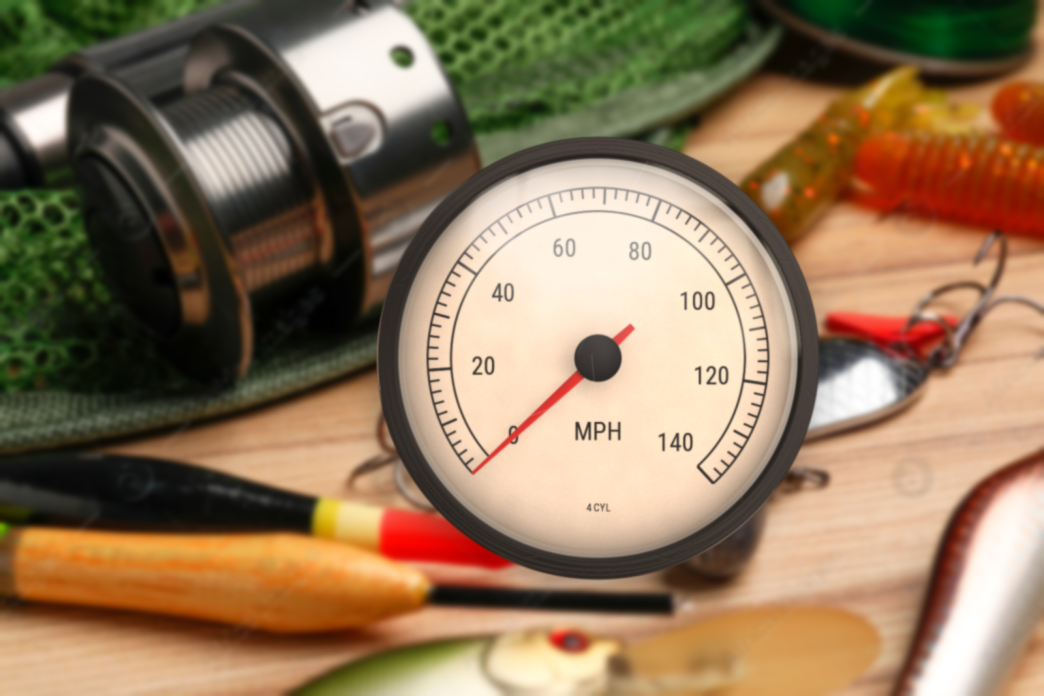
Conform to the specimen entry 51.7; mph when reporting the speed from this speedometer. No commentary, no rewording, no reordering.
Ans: 0; mph
